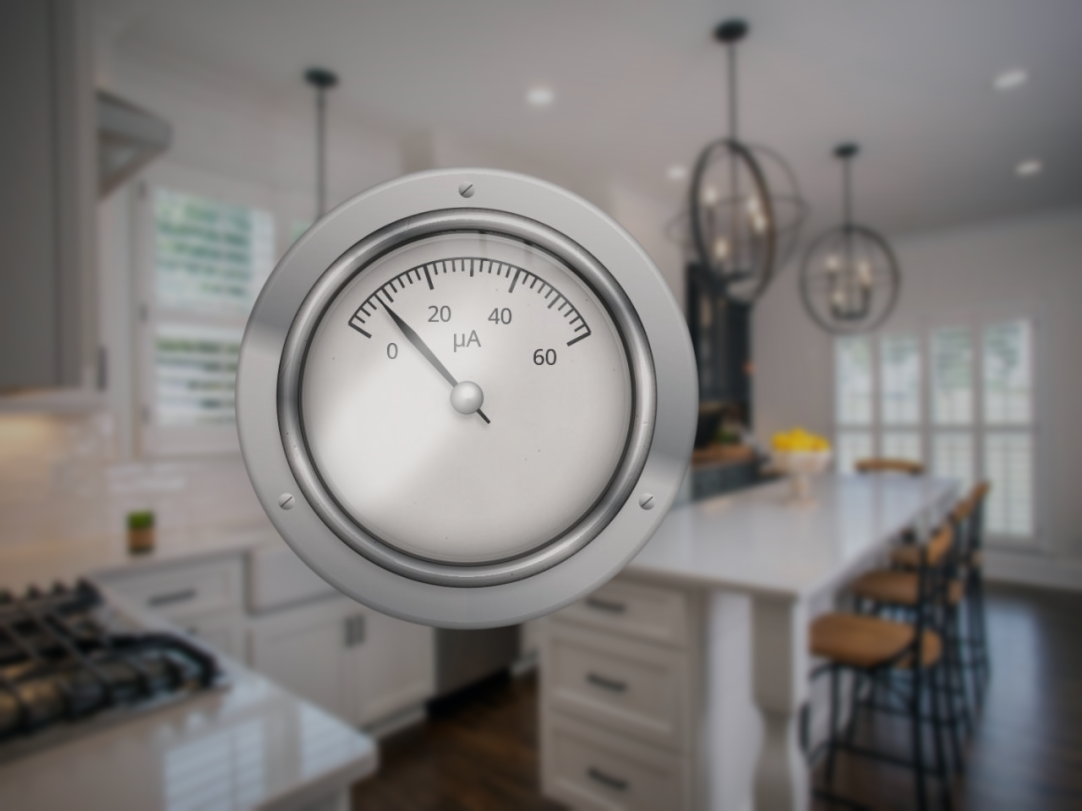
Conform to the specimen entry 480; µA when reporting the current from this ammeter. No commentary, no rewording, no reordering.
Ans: 8; µA
